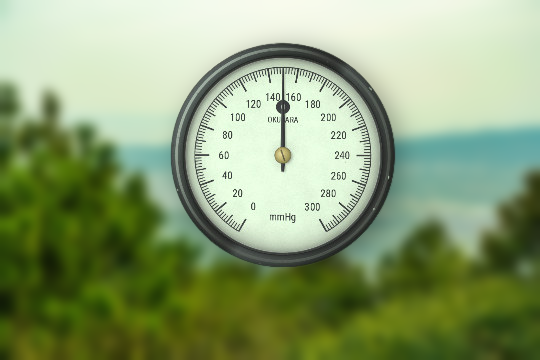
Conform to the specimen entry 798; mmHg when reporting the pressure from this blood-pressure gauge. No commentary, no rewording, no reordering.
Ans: 150; mmHg
